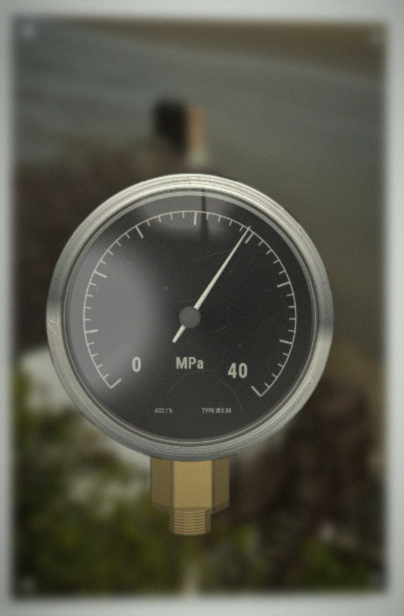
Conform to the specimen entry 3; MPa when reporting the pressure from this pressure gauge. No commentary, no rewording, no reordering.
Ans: 24.5; MPa
